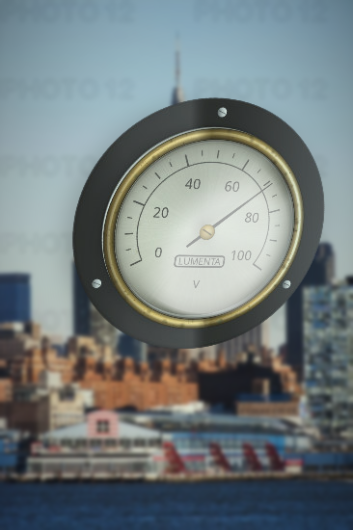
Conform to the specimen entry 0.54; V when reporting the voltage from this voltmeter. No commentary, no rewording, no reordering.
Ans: 70; V
